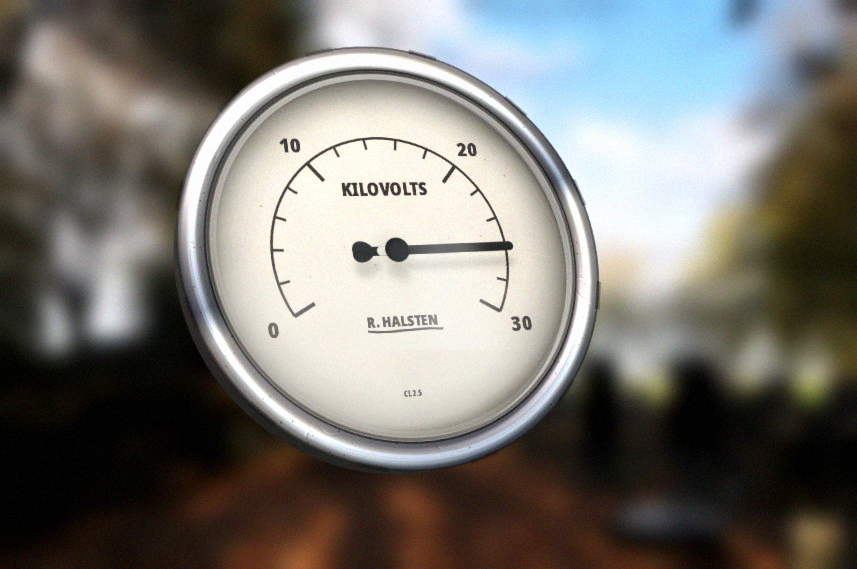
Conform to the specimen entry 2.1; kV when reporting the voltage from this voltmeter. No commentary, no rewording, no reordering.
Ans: 26; kV
